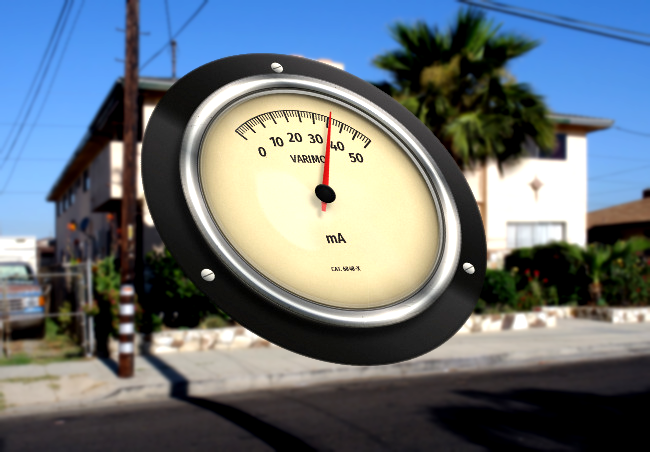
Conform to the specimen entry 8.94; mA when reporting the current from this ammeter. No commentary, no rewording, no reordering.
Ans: 35; mA
